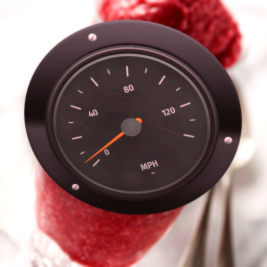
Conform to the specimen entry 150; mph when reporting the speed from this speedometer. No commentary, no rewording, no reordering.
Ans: 5; mph
